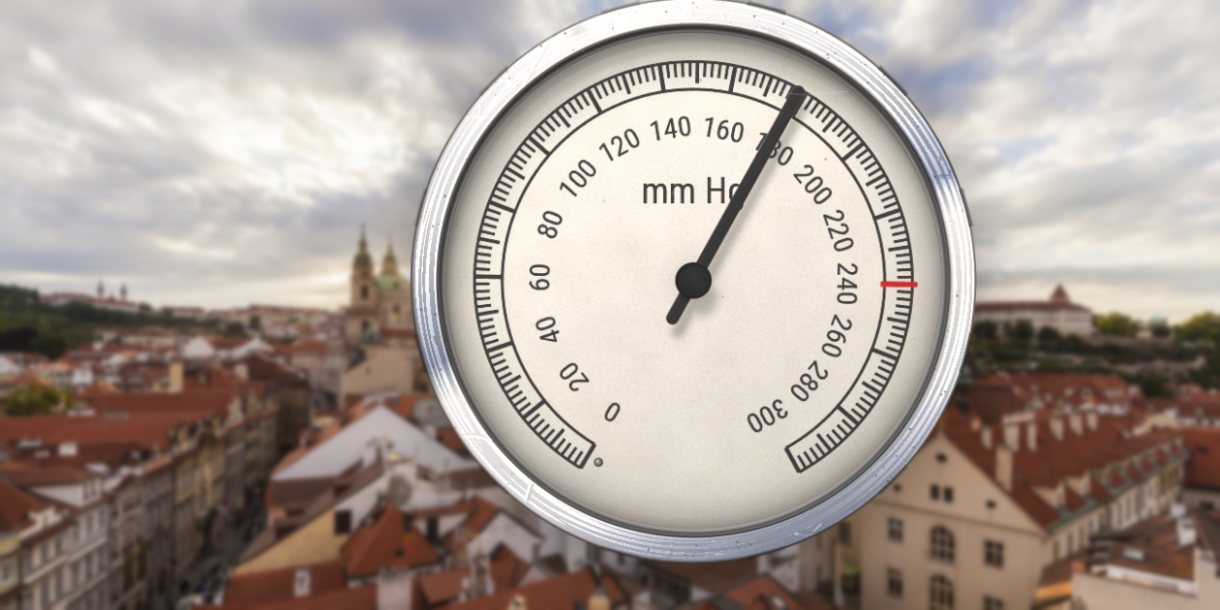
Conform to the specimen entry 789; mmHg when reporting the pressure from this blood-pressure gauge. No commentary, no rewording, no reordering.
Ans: 178; mmHg
